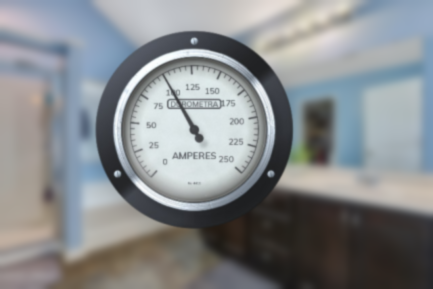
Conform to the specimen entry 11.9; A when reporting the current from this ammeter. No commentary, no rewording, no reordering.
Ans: 100; A
